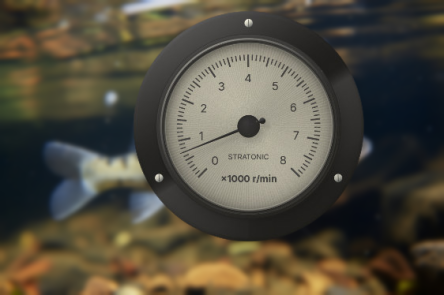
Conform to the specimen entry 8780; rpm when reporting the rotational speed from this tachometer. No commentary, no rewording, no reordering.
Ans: 700; rpm
